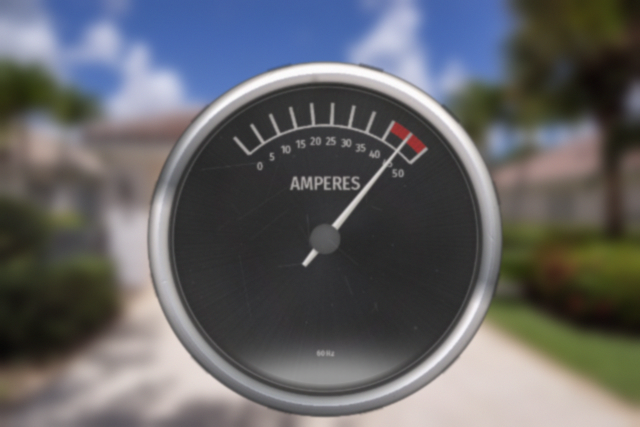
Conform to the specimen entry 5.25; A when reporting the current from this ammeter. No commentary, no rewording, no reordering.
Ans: 45; A
